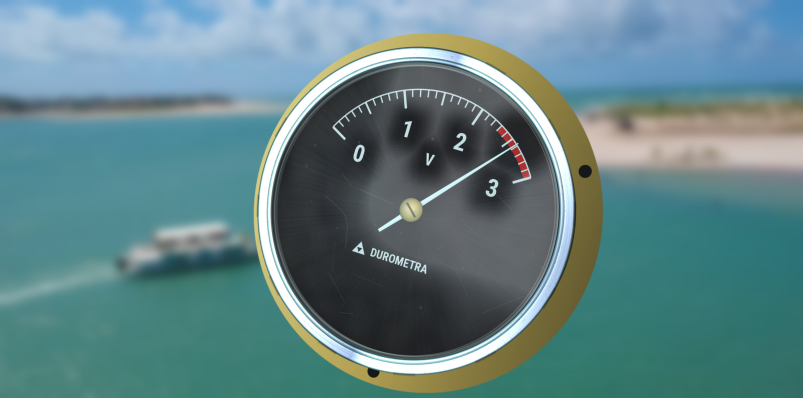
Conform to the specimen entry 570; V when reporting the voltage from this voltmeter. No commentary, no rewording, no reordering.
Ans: 2.6; V
